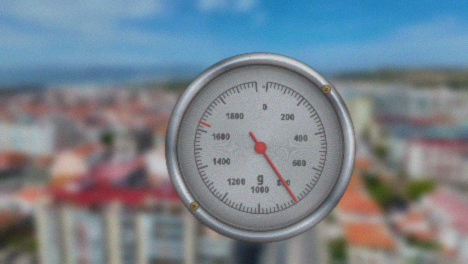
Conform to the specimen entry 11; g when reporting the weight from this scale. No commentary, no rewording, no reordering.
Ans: 800; g
